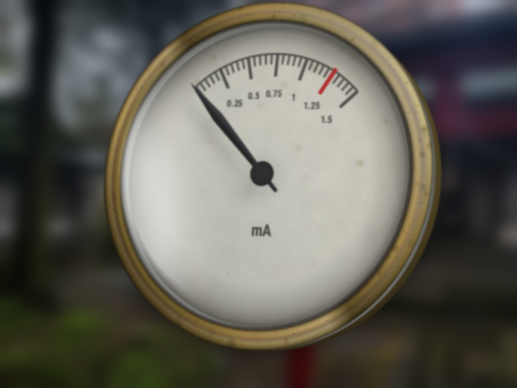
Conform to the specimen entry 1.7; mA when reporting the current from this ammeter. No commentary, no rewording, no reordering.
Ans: 0; mA
